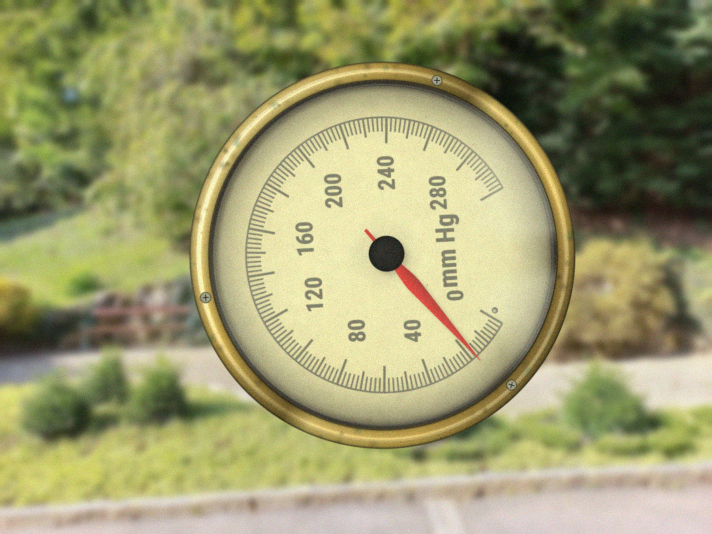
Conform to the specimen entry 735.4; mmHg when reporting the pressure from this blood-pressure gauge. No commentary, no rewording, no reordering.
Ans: 18; mmHg
